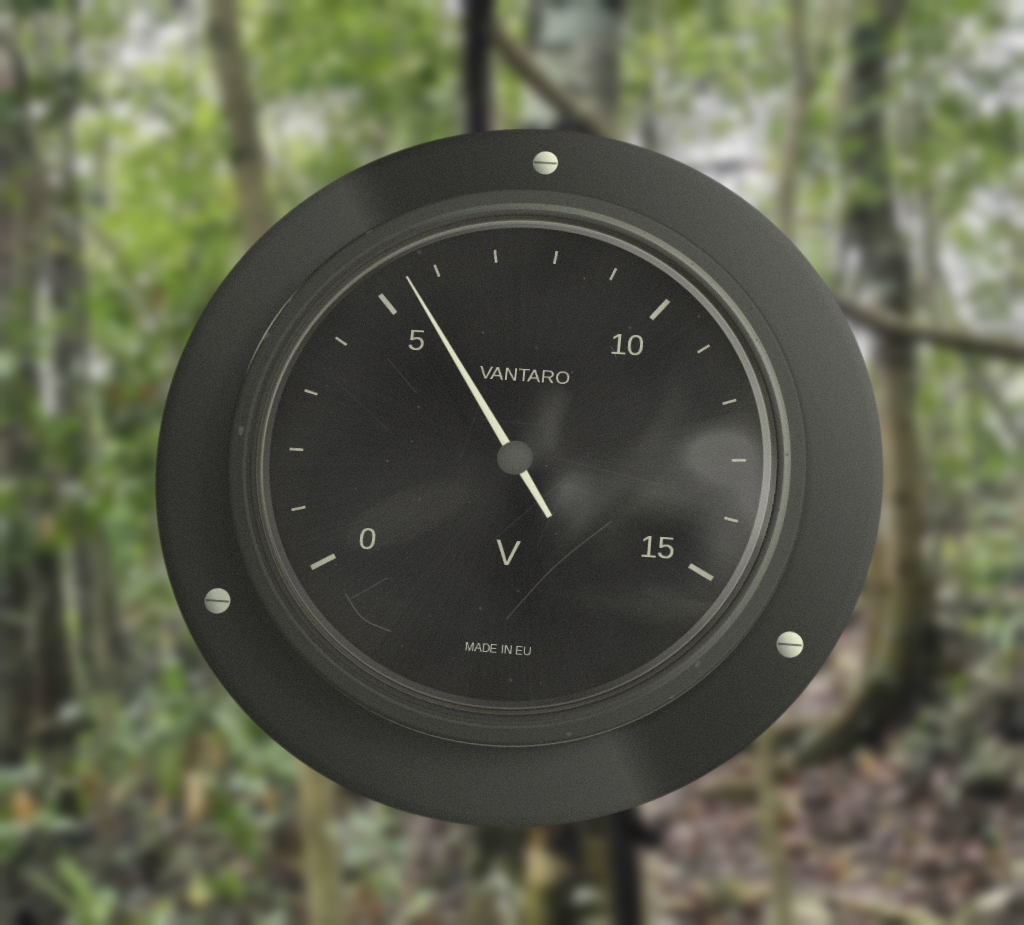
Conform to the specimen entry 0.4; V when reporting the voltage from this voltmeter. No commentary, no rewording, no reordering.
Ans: 5.5; V
